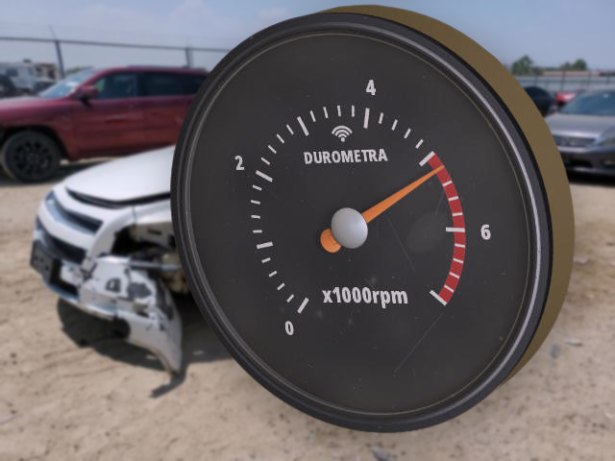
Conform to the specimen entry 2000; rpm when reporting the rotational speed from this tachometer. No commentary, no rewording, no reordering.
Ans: 5200; rpm
